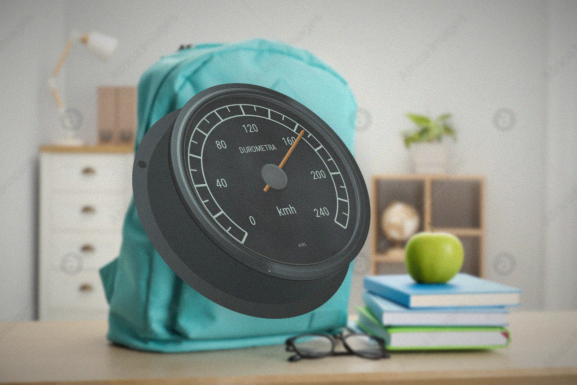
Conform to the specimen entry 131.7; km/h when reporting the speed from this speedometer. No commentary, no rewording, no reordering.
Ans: 165; km/h
